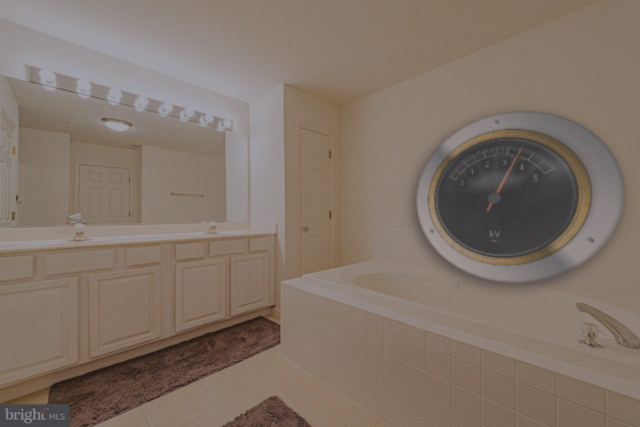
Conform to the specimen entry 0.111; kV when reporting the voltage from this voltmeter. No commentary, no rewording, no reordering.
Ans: 3.5; kV
